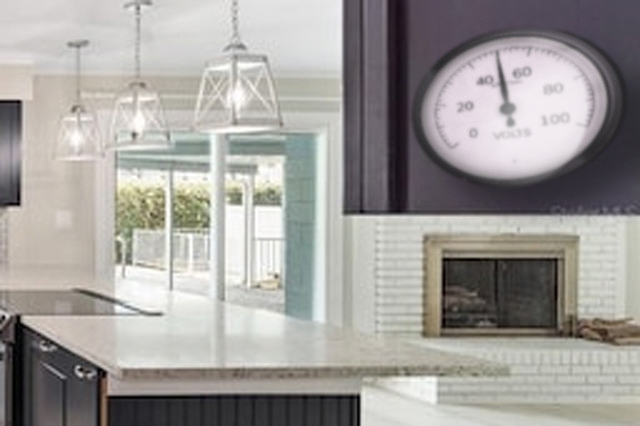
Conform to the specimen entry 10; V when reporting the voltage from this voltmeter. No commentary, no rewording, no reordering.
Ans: 50; V
